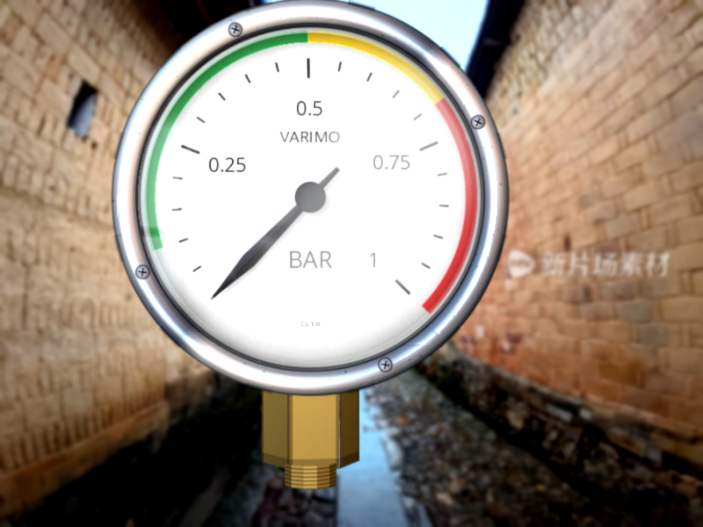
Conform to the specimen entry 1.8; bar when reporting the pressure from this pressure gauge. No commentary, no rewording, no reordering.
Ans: 0; bar
